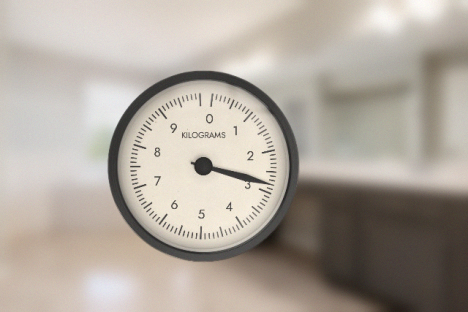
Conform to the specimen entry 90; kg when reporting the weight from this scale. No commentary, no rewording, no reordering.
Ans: 2.8; kg
